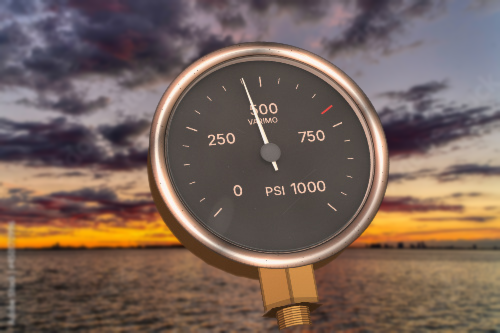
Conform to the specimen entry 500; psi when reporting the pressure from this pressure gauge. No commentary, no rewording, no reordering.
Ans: 450; psi
